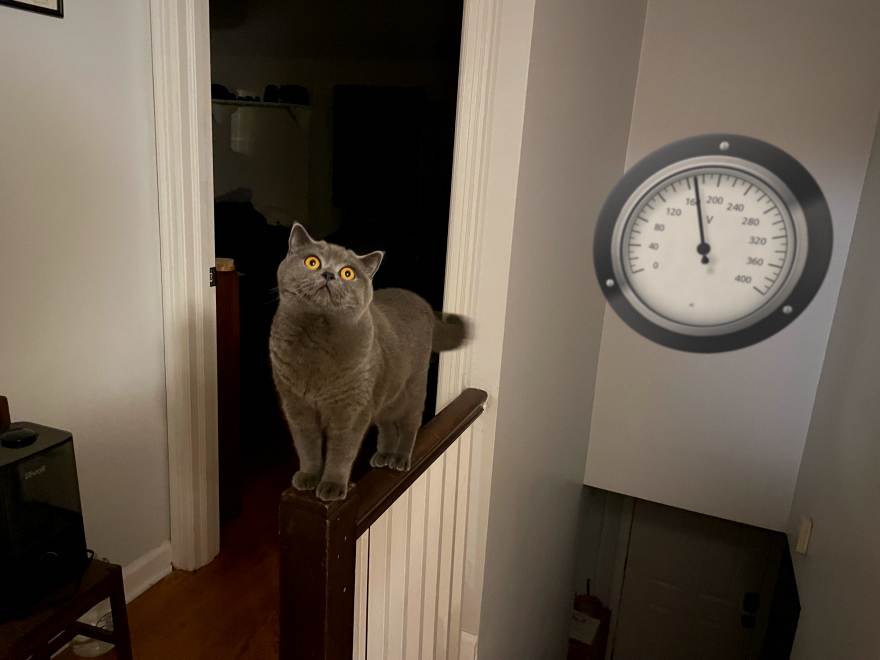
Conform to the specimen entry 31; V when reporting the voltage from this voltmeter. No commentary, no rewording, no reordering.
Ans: 170; V
